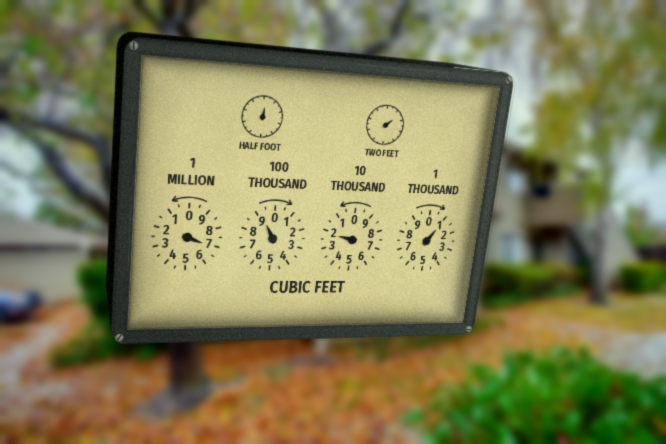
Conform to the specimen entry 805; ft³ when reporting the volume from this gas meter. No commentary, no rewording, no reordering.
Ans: 692100; ft³
